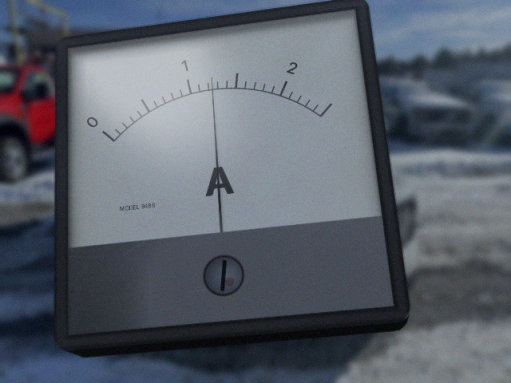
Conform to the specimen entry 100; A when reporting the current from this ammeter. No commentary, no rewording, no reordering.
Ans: 1.25; A
